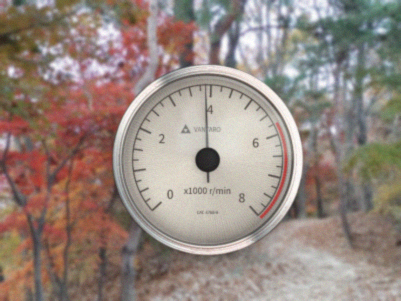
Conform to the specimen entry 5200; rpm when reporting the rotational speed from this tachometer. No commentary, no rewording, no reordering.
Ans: 3875; rpm
